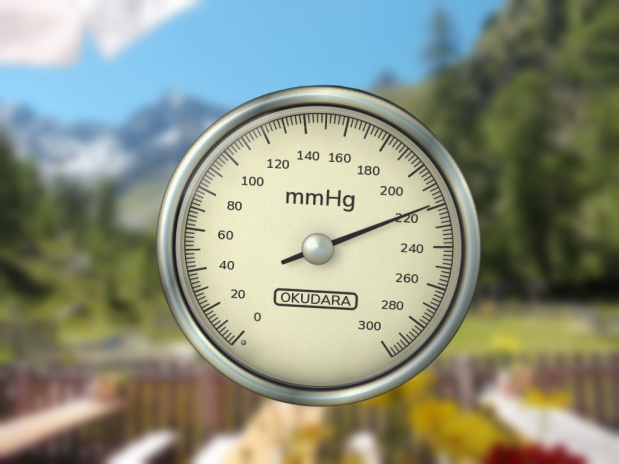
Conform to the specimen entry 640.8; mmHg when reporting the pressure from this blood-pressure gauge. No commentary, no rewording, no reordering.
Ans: 218; mmHg
